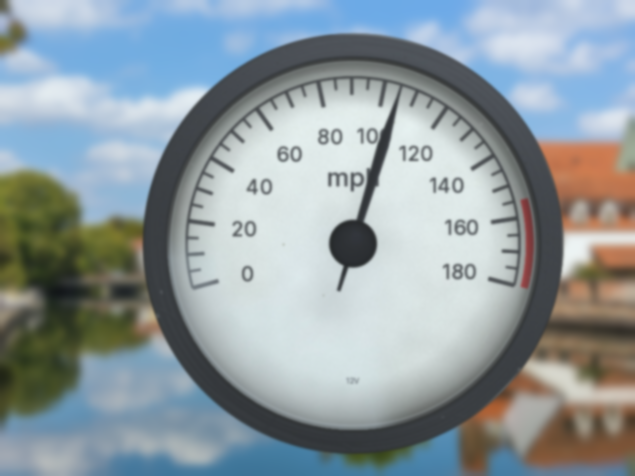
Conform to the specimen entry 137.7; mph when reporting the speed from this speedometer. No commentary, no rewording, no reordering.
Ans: 105; mph
